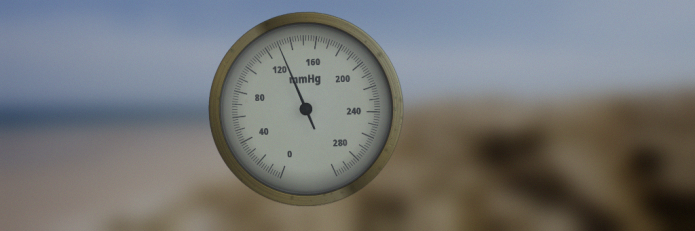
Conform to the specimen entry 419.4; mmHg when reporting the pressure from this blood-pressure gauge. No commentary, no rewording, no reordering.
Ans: 130; mmHg
